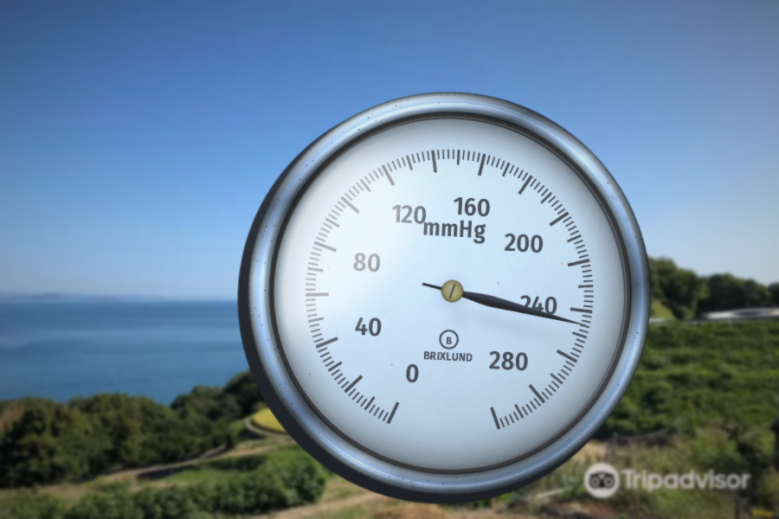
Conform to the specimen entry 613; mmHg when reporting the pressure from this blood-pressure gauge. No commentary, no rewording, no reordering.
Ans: 246; mmHg
